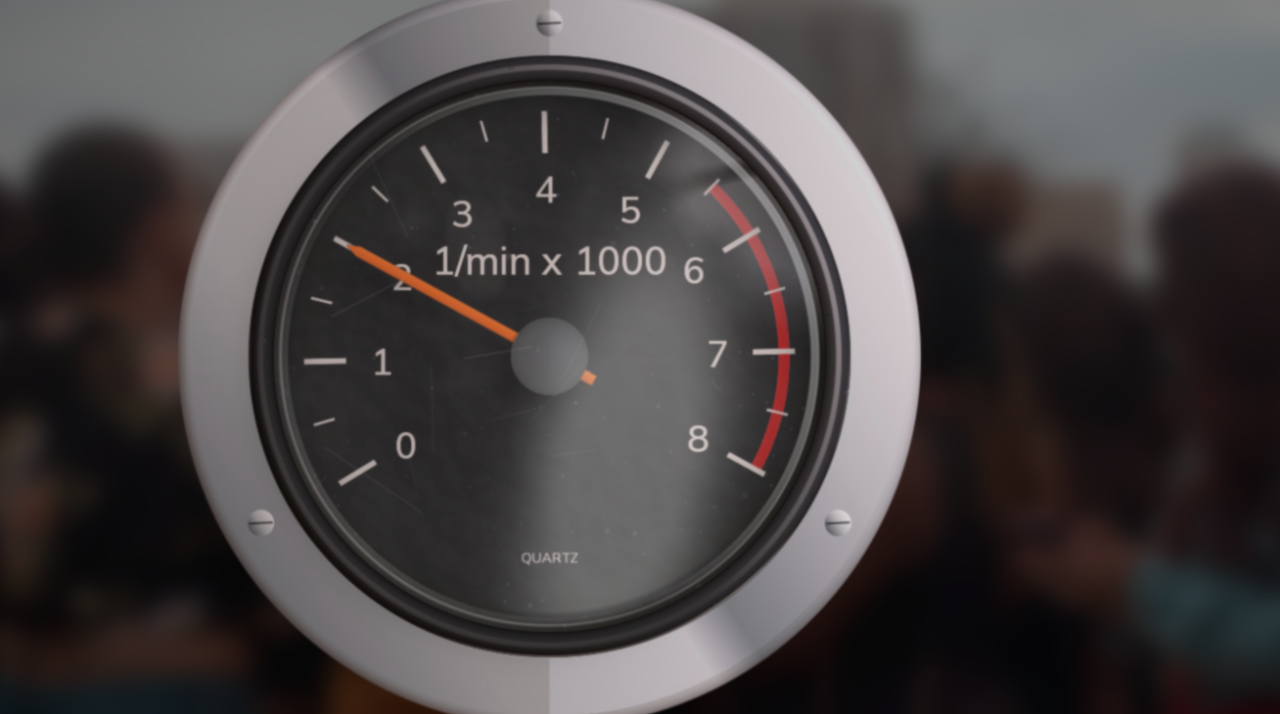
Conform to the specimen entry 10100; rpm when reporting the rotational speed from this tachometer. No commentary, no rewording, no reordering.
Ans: 2000; rpm
